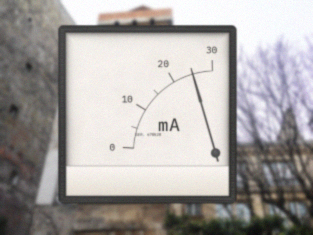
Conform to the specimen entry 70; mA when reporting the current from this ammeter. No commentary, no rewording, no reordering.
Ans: 25; mA
